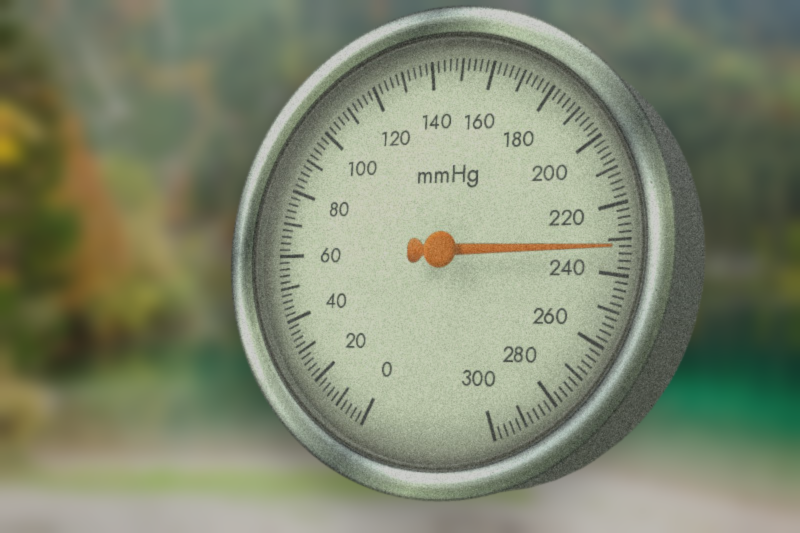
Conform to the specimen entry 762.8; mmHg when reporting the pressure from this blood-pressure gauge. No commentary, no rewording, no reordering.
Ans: 232; mmHg
